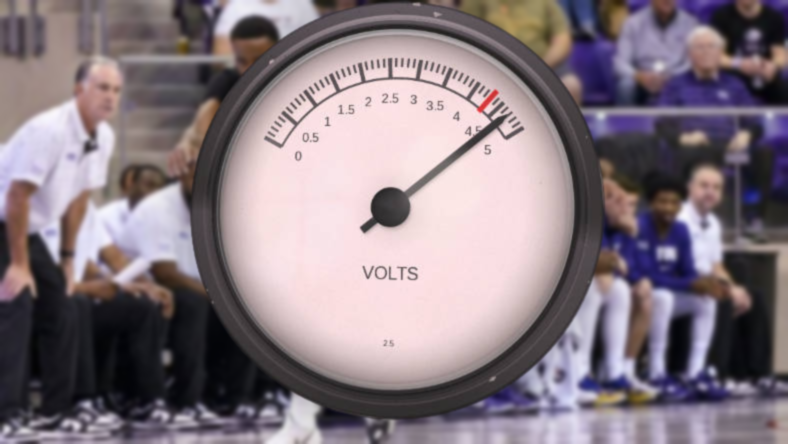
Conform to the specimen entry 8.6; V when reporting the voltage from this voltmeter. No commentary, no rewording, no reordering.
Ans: 4.7; V
